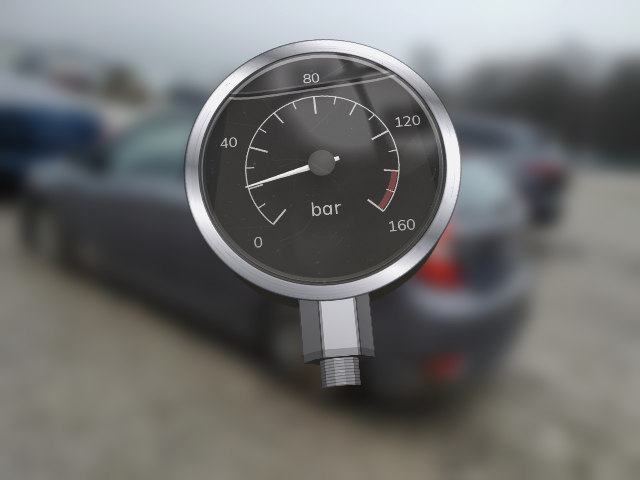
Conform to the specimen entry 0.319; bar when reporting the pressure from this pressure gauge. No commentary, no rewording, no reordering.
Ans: 20; bar
